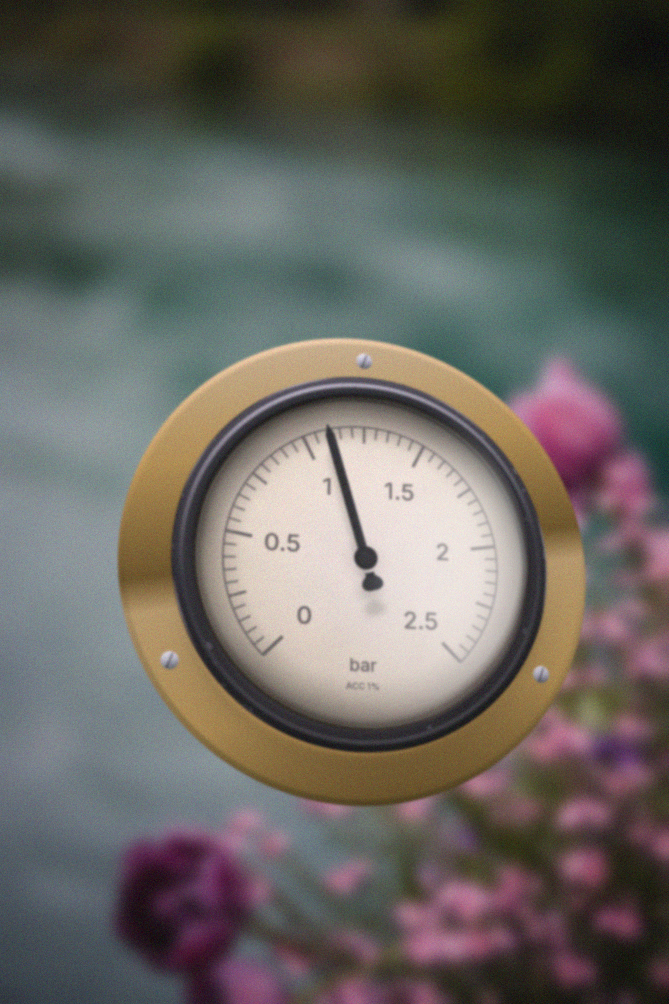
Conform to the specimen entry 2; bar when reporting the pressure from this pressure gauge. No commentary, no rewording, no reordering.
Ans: 1.1; bar
